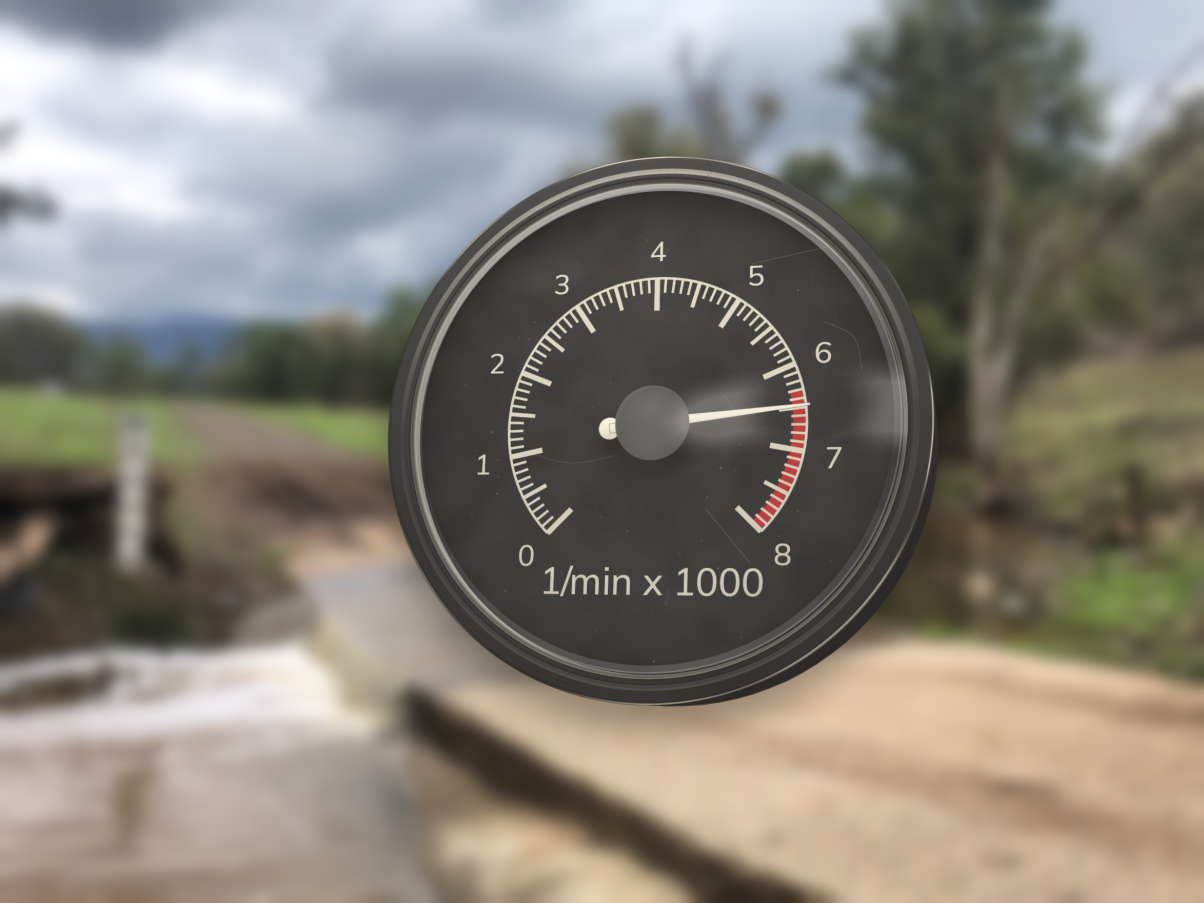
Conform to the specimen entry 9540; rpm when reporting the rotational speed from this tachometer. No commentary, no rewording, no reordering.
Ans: 6500; rpm
